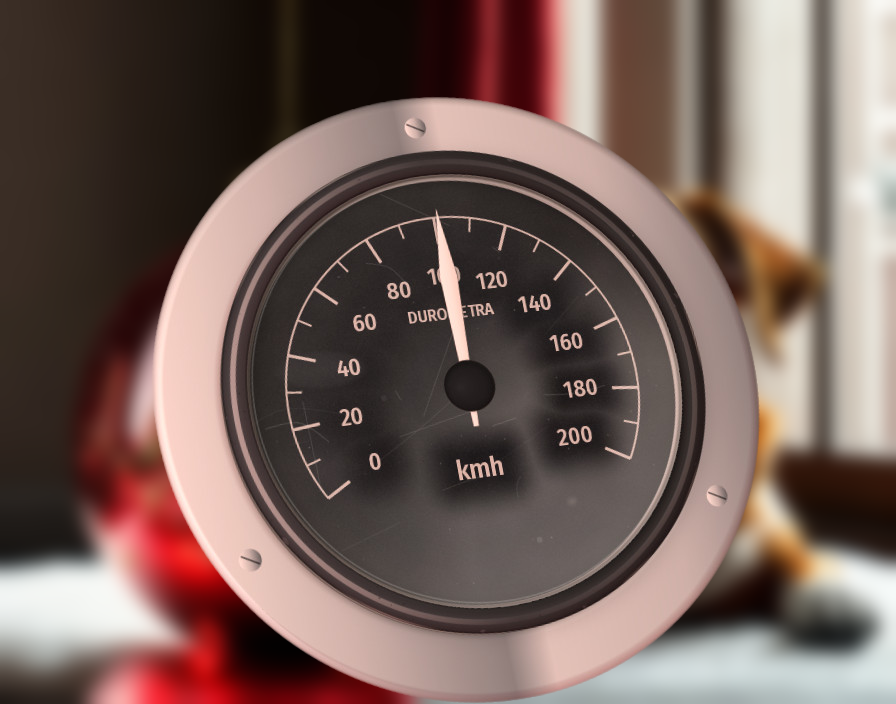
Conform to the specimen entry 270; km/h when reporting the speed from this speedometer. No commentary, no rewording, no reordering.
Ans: 100; km/h
